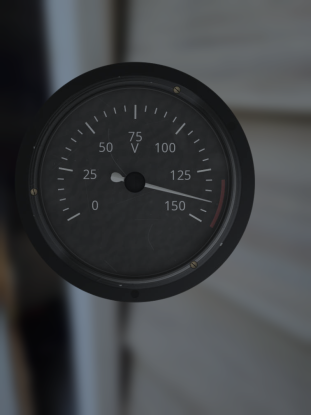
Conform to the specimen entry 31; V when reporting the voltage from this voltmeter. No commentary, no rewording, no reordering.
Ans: 140; V
